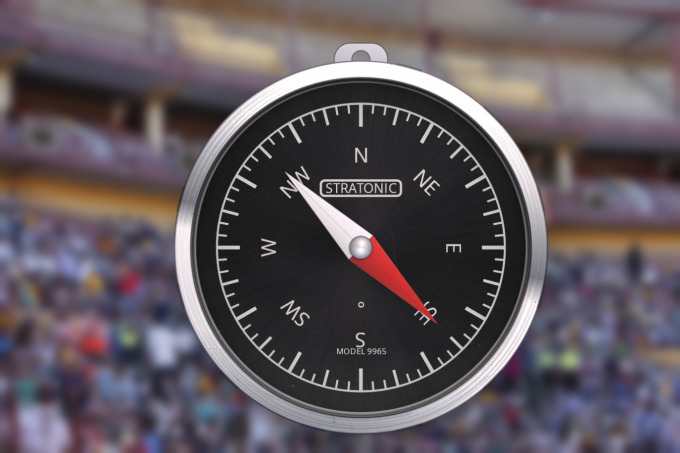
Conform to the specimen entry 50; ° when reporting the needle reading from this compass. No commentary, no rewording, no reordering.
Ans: 135; °
